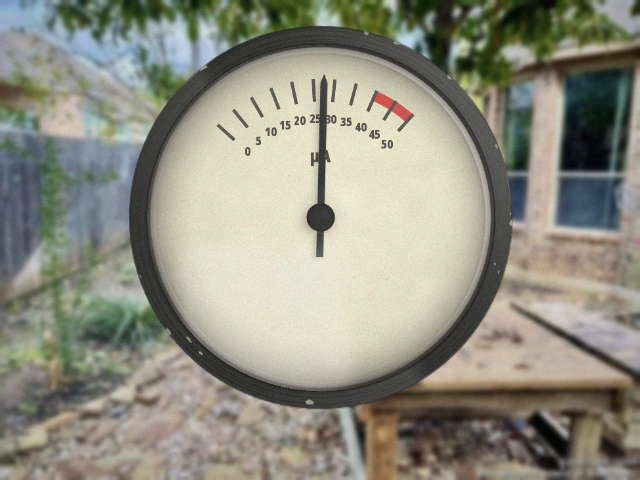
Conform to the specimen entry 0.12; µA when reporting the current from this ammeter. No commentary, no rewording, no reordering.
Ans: 27.5; µA
